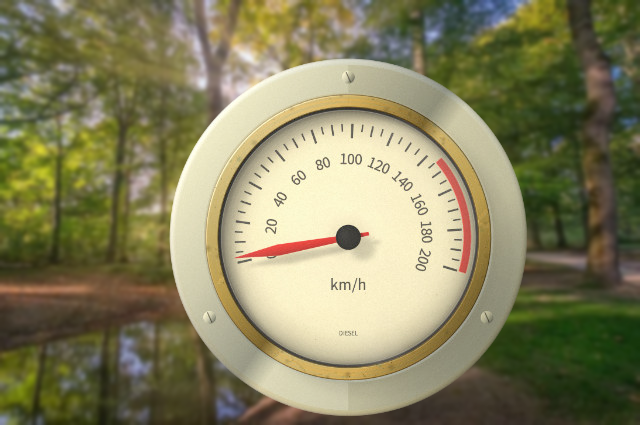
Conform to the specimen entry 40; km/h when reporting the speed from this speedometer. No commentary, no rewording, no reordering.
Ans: 2.5; km/h
